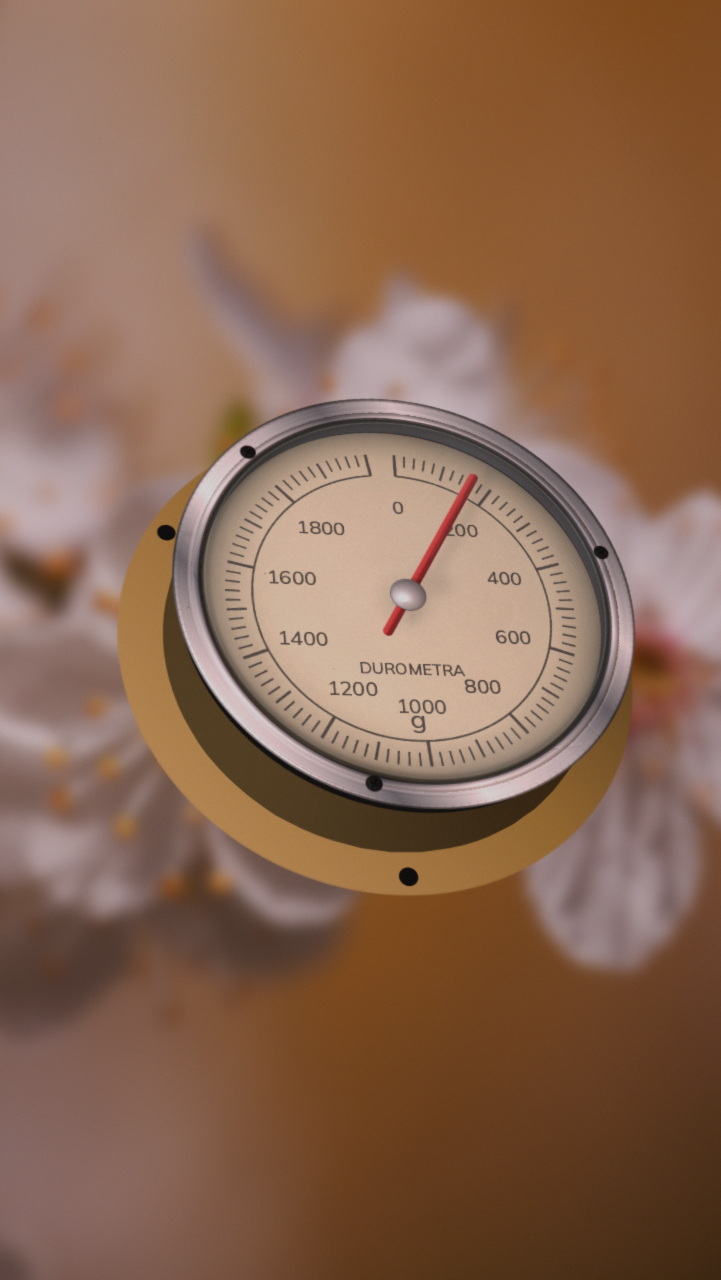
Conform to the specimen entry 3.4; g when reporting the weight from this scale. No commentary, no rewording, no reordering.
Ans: 160; g
